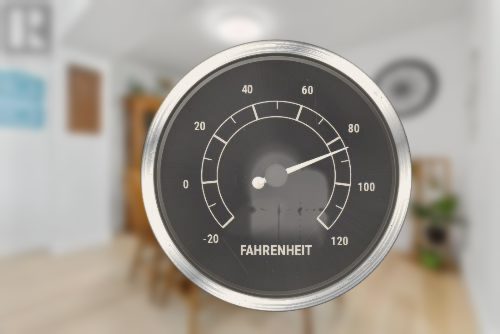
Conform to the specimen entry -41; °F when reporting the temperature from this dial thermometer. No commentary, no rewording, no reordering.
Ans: 85; °F
